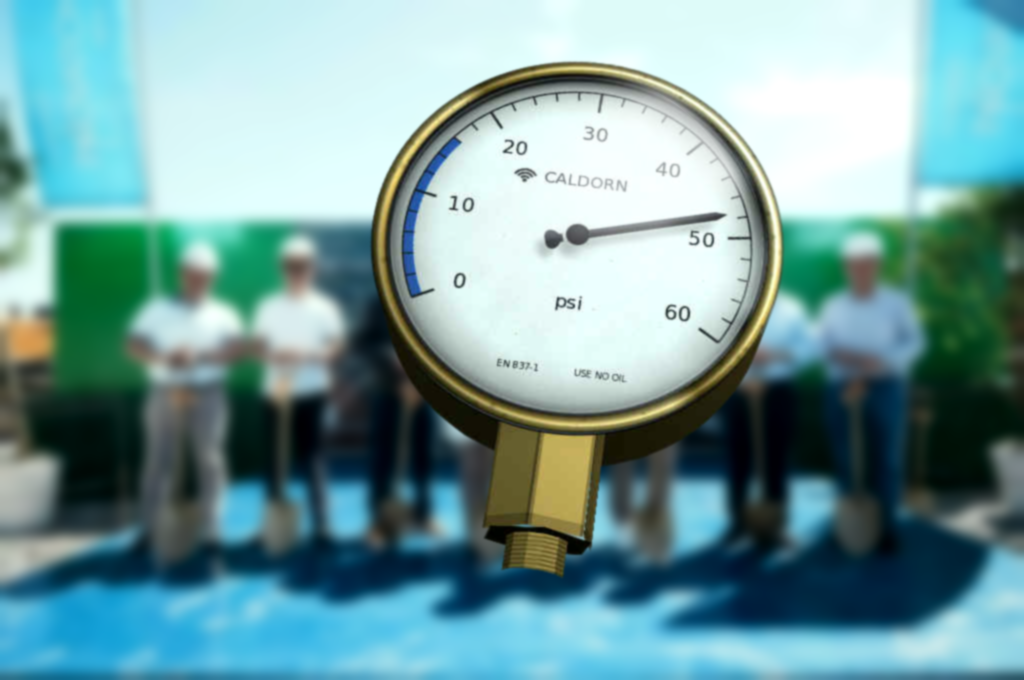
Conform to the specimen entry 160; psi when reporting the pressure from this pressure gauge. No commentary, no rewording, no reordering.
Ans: 48; psi
